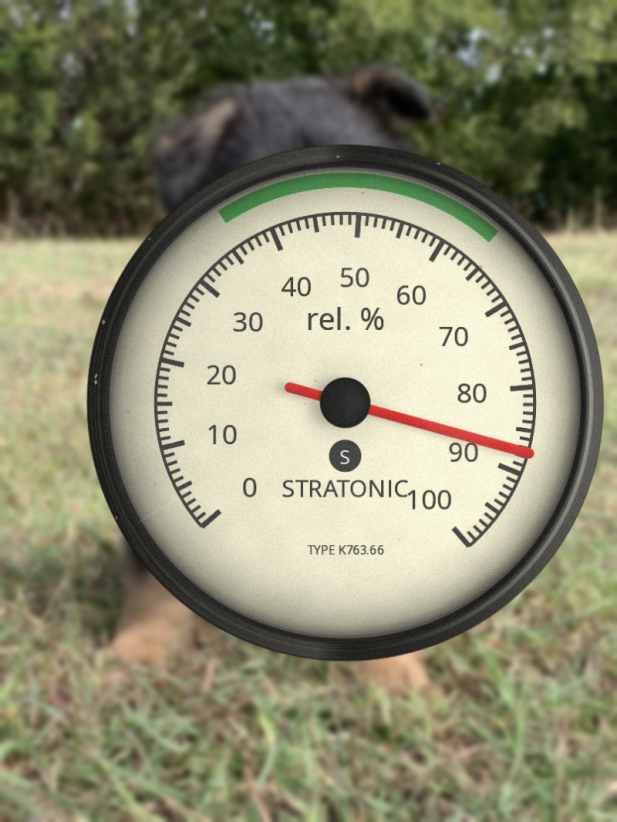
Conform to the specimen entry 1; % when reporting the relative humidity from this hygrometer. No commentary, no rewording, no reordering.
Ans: 87.5; %
